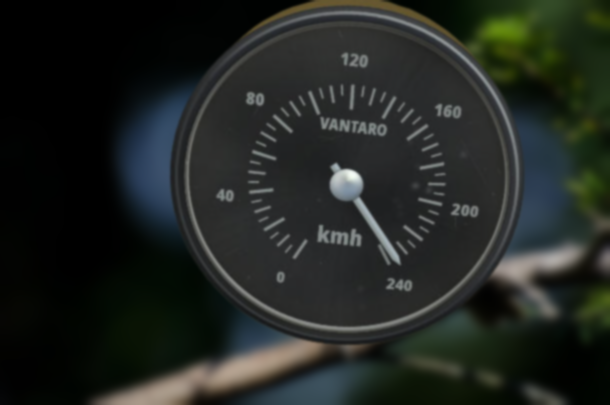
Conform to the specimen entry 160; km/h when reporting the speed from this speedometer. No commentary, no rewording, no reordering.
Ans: 235; km/h
